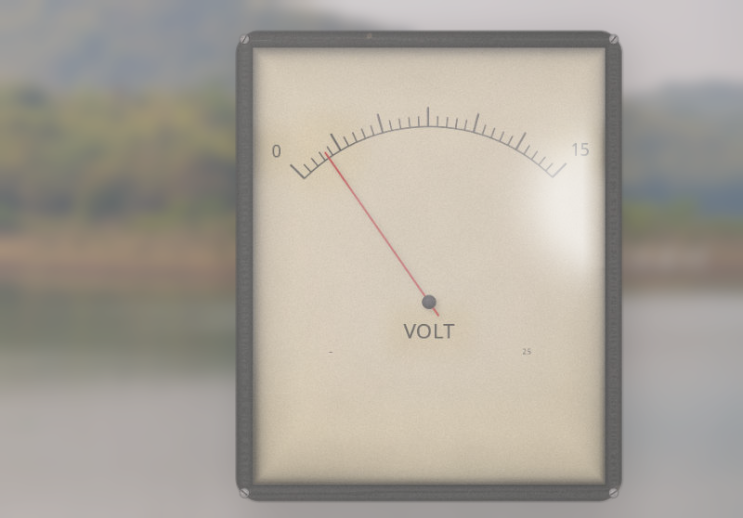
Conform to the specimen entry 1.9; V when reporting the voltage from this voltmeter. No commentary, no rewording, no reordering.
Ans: 1.75; V
